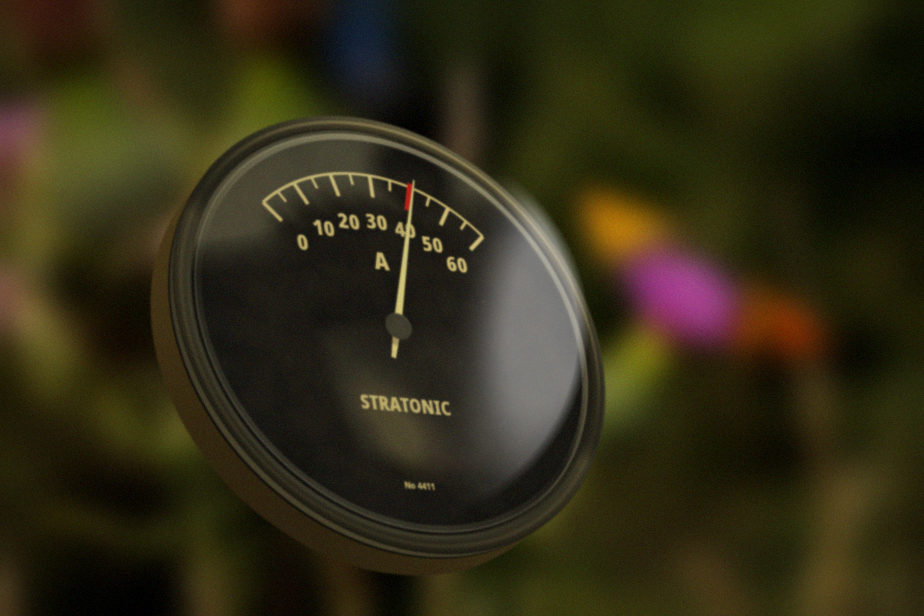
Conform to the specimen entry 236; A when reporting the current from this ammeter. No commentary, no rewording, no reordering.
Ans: 40; A
